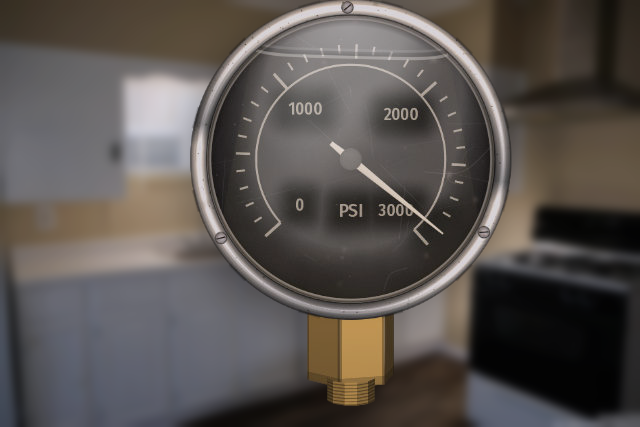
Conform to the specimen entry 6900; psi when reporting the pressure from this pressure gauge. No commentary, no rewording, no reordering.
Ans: 2900; psi
